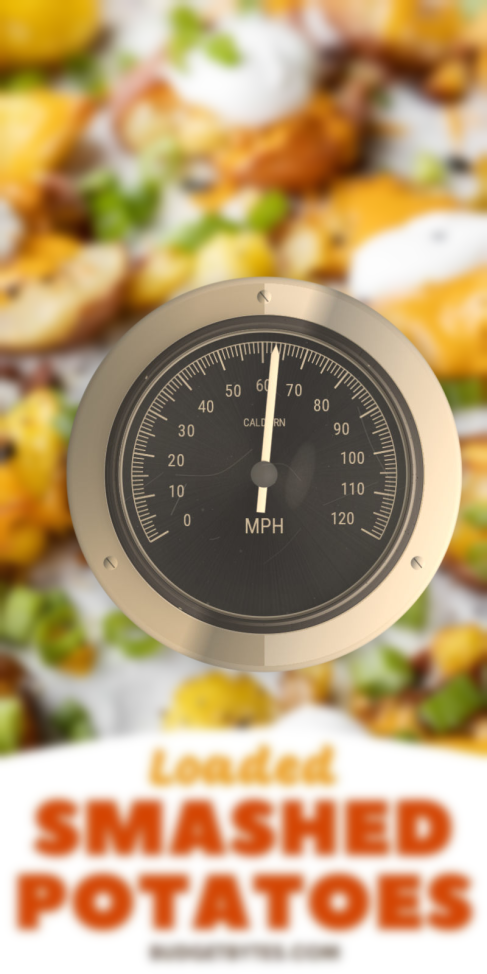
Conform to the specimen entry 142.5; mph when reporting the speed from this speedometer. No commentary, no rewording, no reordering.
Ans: 63; mph
